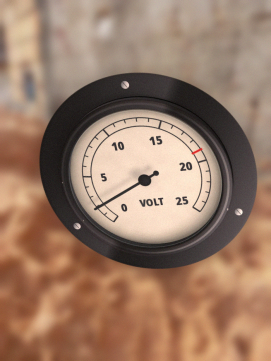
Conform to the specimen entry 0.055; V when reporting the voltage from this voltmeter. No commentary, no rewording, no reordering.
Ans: 2; V
